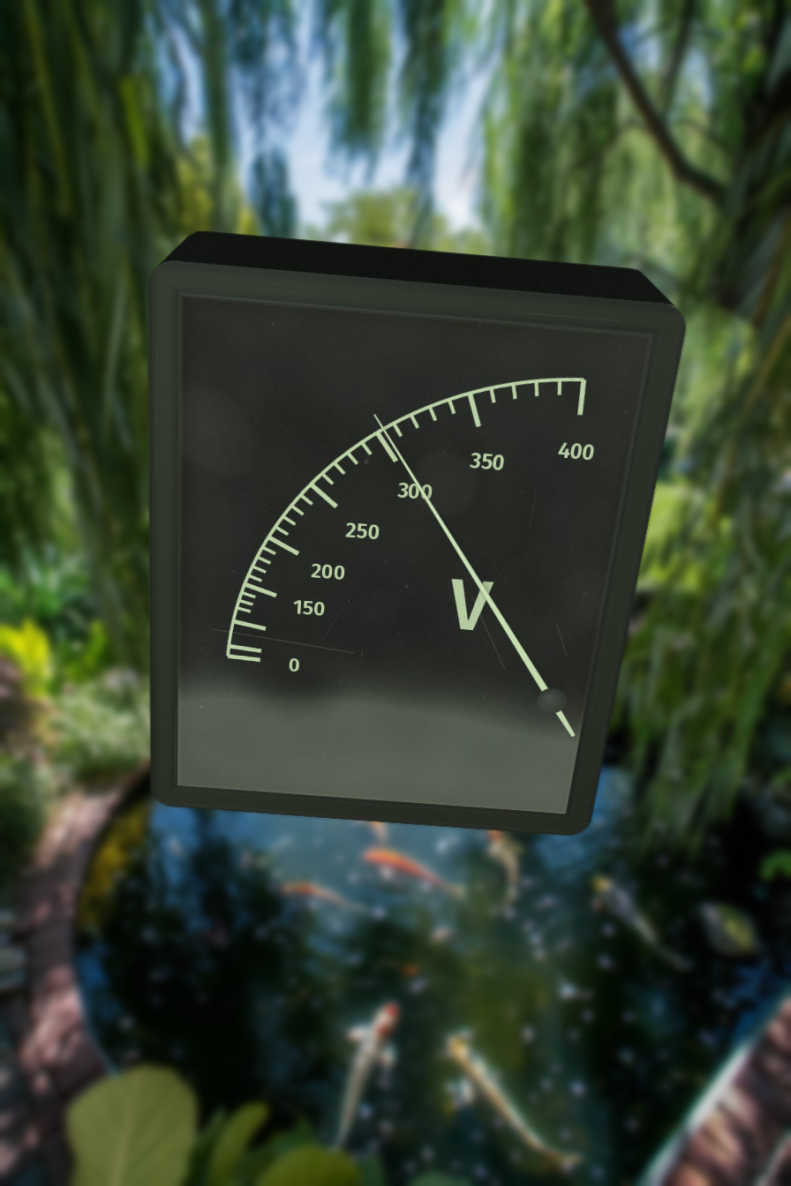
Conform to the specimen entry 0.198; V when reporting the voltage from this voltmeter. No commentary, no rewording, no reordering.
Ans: 305; V
